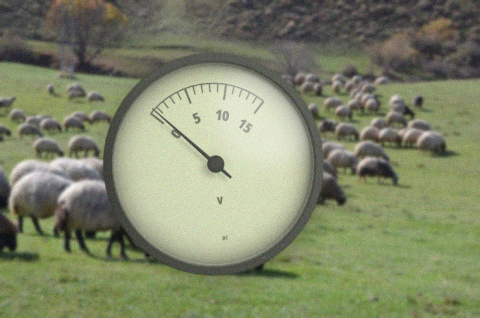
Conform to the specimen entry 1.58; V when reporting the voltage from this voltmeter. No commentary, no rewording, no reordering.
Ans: 0.5; V
